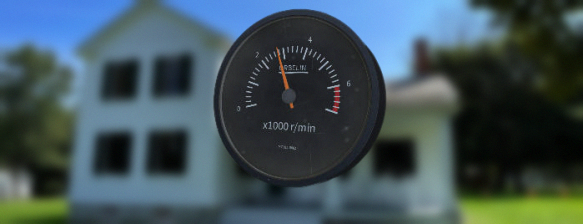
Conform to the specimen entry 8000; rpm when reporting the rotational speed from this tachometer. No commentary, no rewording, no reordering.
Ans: 2800; rpm
